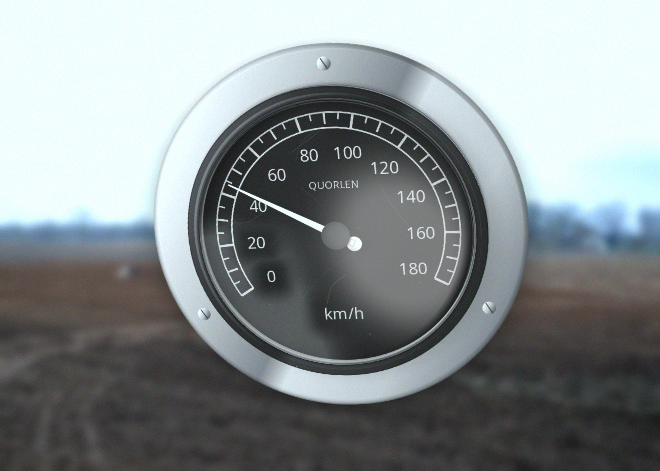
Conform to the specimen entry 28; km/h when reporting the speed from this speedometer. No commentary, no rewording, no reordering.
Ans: 45; km/h
